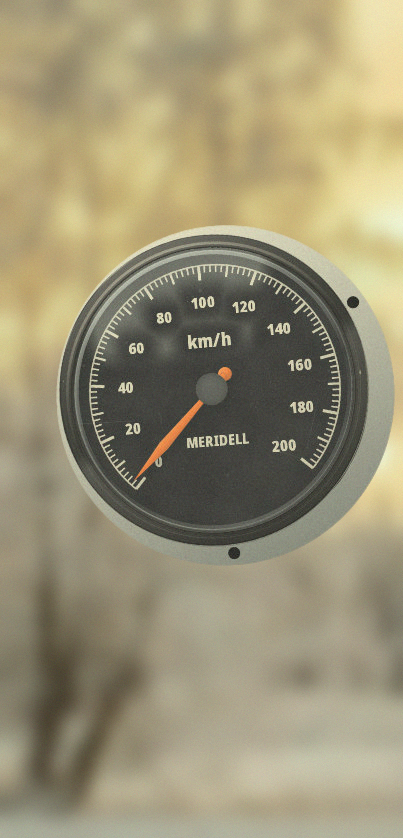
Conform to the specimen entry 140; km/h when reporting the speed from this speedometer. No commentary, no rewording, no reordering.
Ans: 2; km/h
